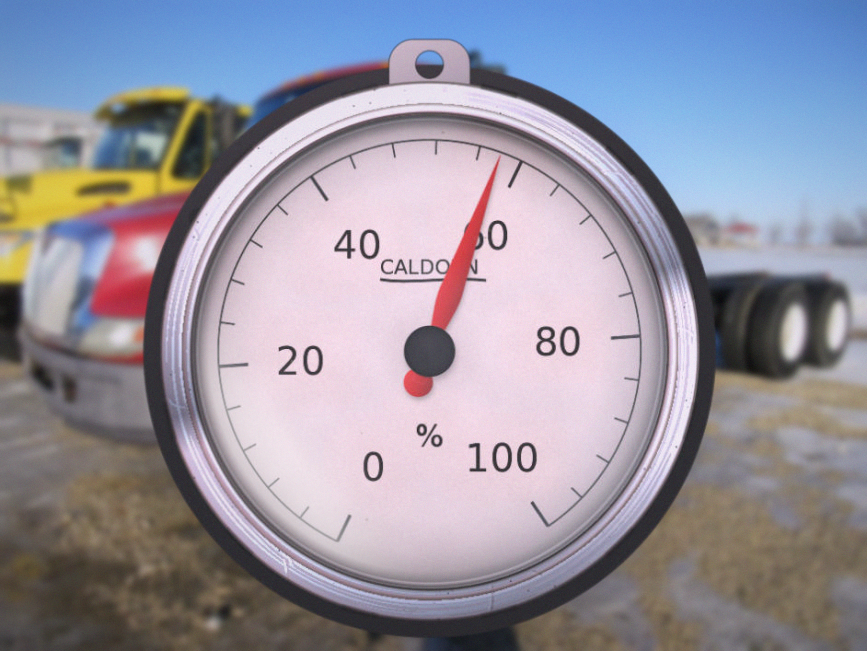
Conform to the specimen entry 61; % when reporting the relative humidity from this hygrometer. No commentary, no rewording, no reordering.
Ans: 58; %
